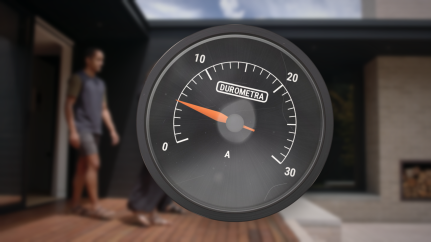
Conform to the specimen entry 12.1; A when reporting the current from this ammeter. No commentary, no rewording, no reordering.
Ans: 5; A
